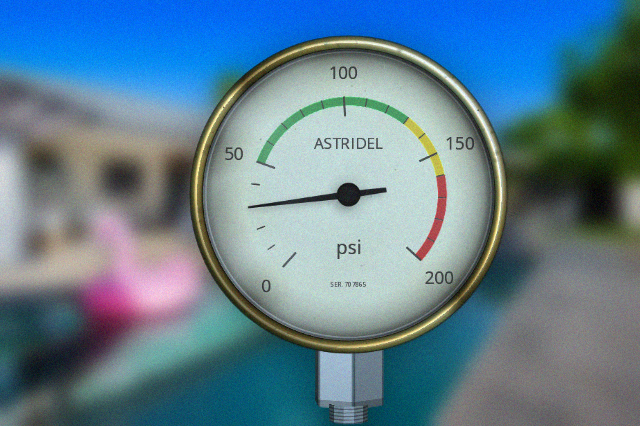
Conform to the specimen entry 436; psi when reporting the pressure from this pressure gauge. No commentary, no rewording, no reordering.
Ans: 30; psi
